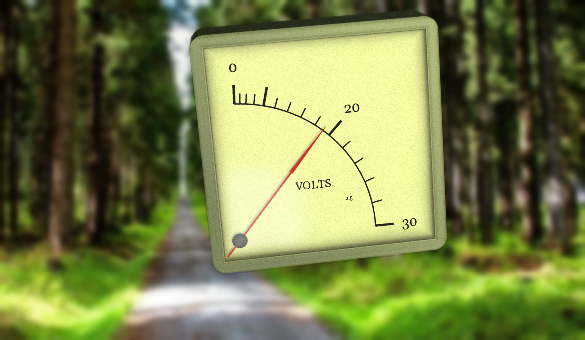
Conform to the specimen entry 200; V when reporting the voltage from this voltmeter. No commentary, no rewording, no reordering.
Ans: 19; V
